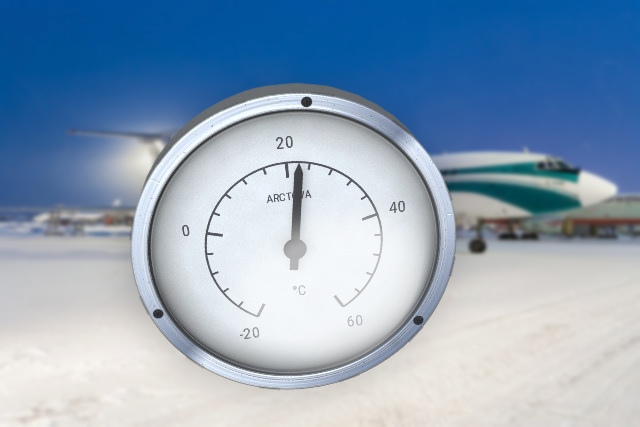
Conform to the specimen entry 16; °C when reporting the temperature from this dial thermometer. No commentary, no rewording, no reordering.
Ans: 22; °C
